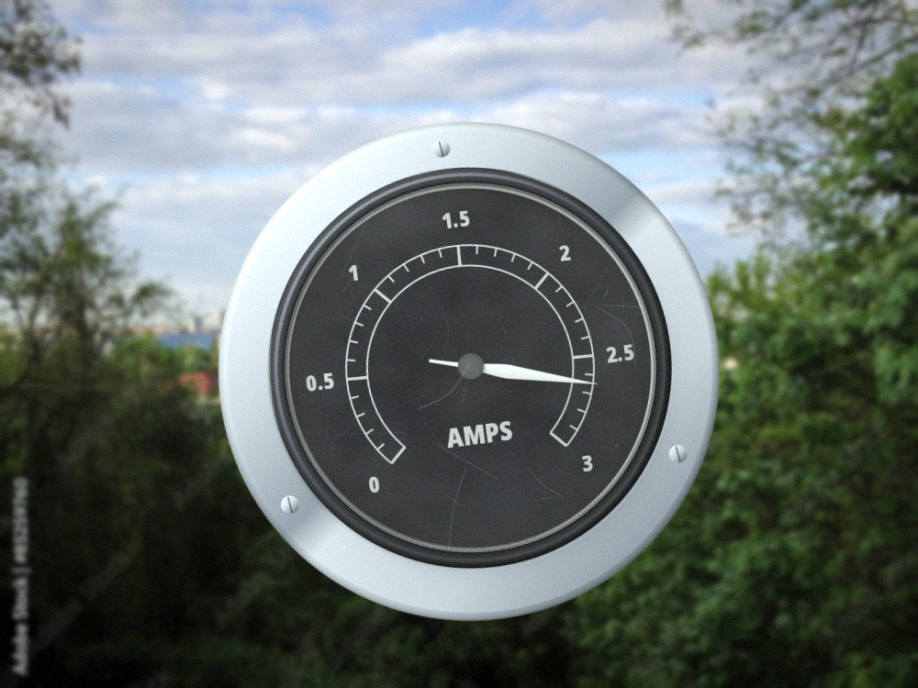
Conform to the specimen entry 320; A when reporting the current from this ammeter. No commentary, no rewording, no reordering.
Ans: 2.65; A
